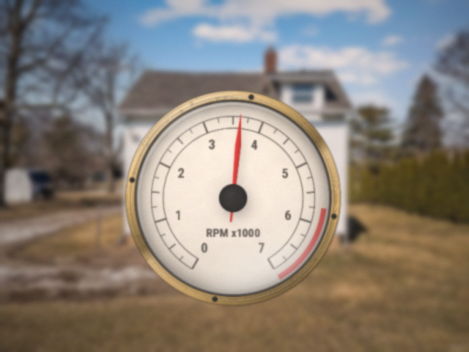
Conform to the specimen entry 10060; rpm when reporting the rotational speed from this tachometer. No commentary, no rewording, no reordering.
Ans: 3625; rpm
